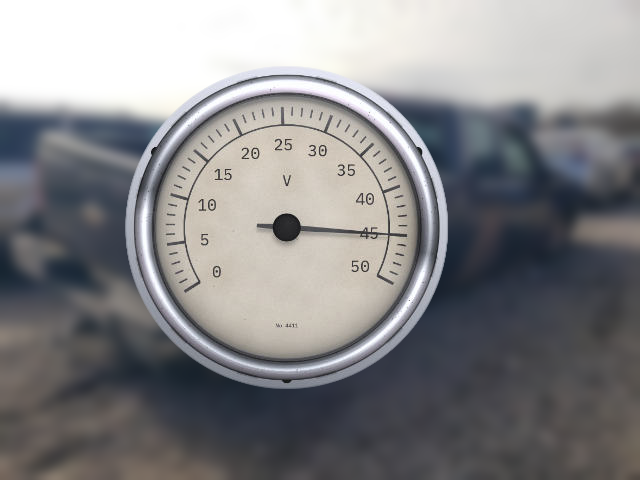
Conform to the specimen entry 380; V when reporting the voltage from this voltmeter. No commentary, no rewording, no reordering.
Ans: 45; V
